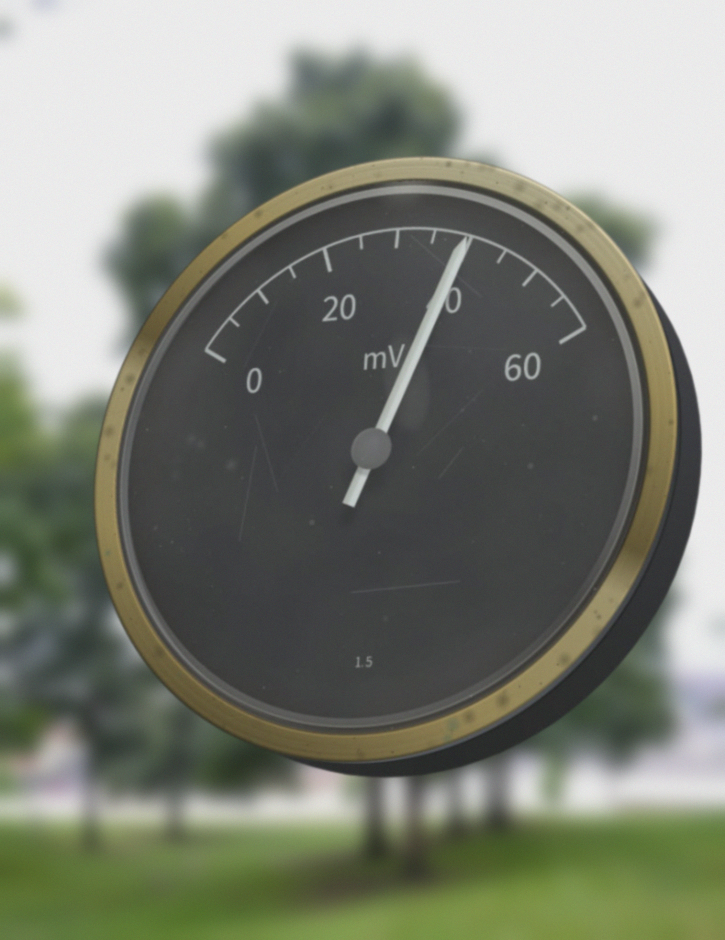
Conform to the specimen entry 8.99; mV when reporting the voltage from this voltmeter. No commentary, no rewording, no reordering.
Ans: 40; mV
